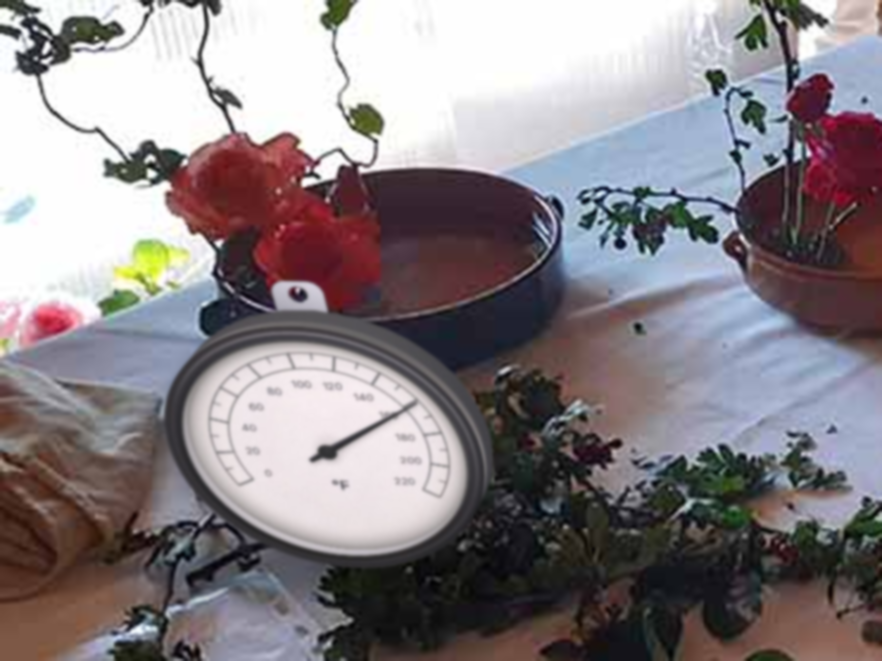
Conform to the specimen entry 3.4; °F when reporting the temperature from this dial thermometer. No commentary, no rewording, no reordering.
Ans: 160; °F
